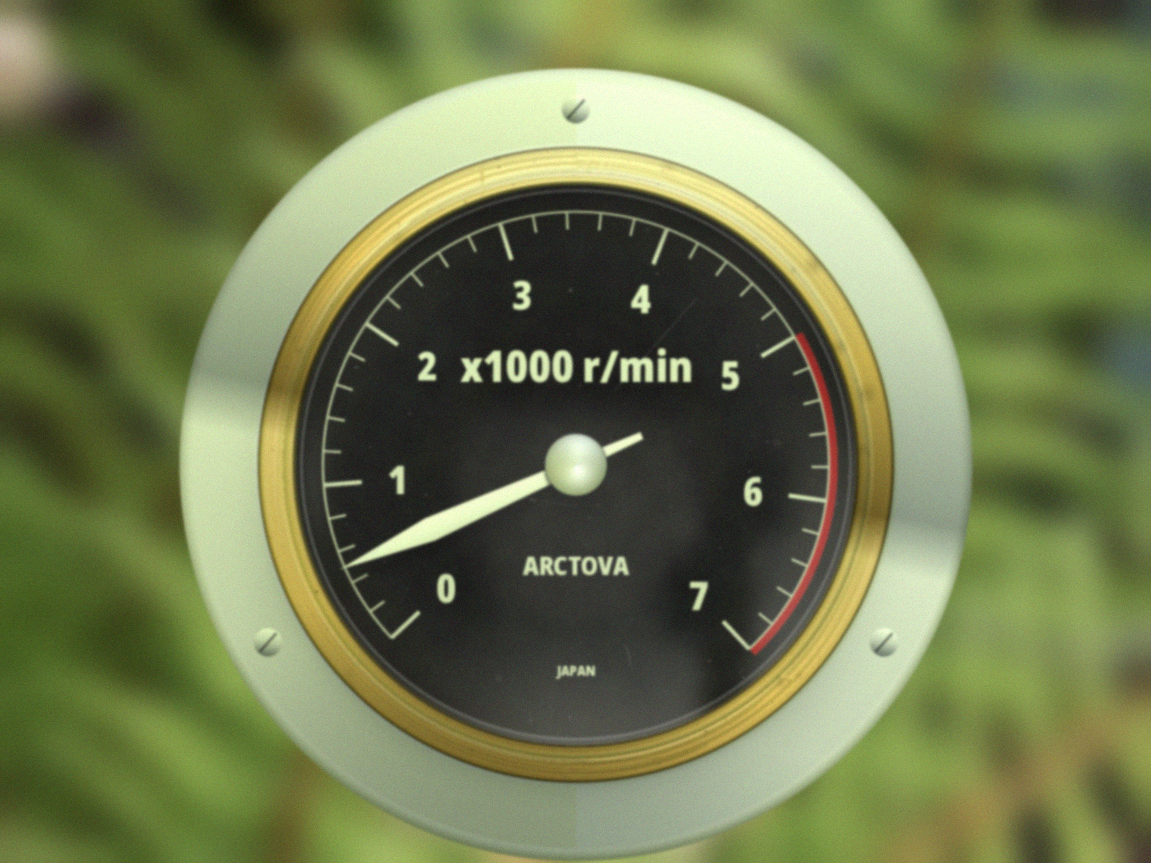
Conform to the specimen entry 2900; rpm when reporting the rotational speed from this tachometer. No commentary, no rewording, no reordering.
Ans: 500; rpm
